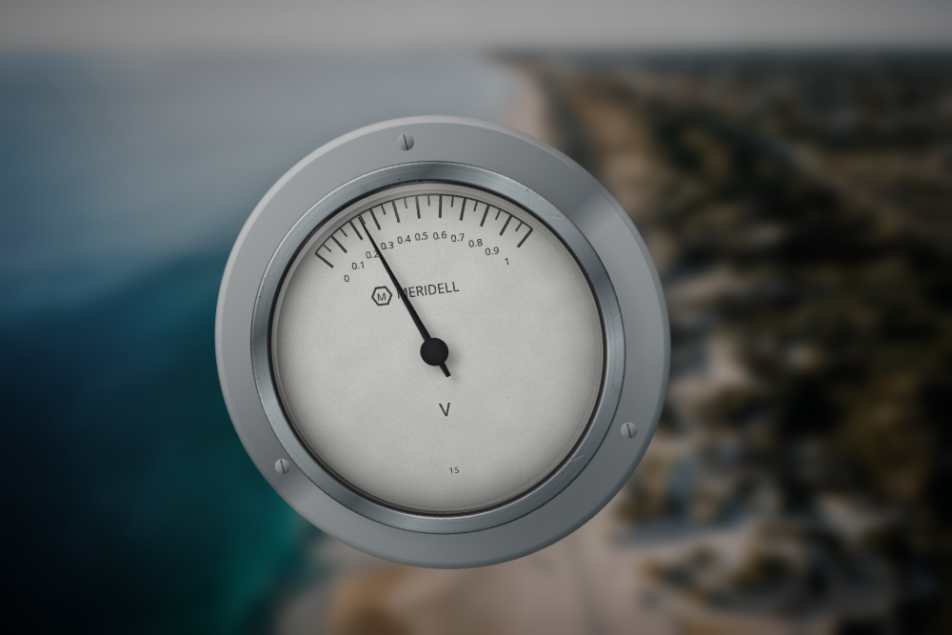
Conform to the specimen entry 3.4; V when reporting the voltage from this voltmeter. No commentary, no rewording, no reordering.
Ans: 0.25; V
